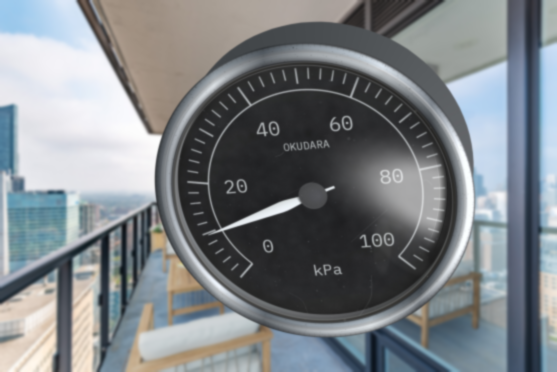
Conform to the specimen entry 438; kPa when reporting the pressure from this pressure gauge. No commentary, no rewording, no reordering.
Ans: 10; kPa
